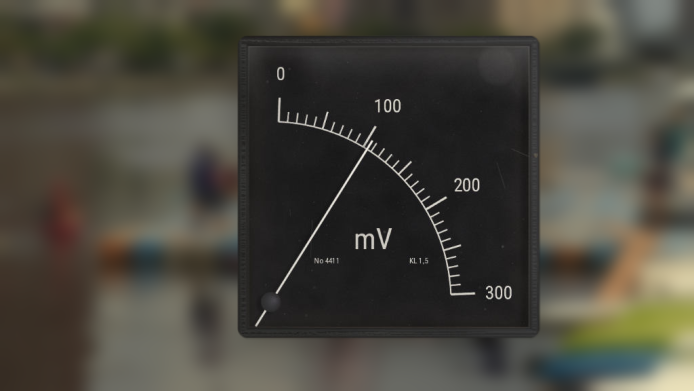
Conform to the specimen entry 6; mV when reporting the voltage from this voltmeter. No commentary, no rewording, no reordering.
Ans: 105; mV
